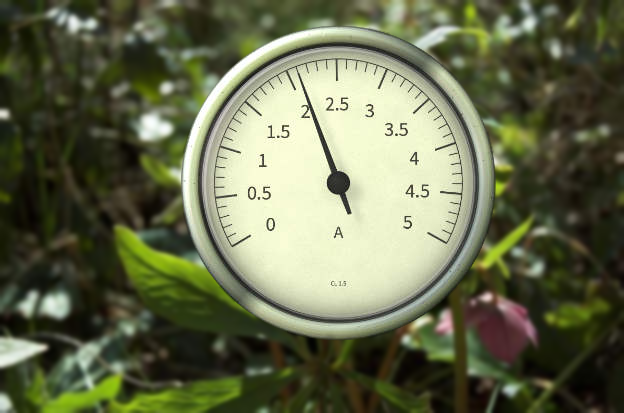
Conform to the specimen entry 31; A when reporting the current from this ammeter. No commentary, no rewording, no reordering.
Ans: 2.1; A
